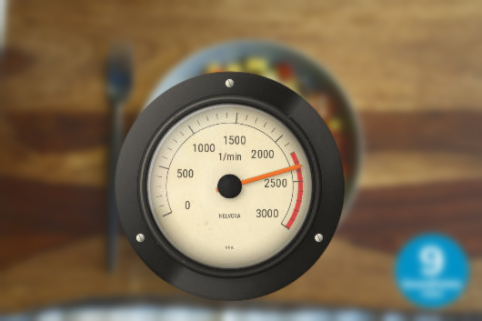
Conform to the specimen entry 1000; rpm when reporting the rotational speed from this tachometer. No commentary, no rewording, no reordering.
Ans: 2350; rpm
